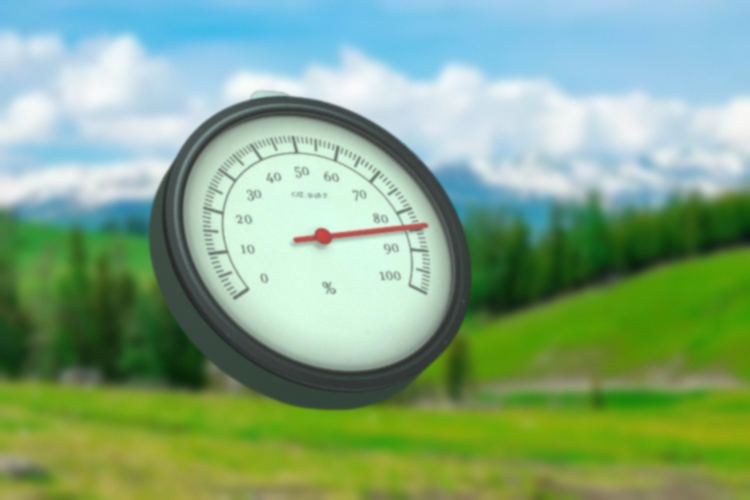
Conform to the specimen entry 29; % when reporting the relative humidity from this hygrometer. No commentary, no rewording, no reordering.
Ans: 85; %
